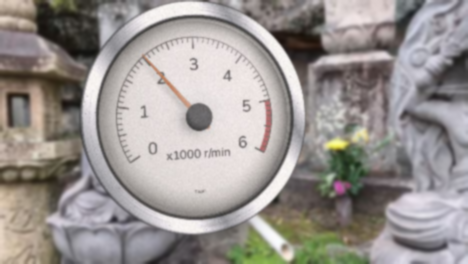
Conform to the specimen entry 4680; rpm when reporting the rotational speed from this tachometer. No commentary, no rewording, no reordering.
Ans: 2000; rpm
